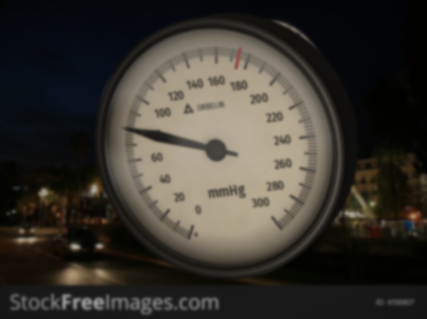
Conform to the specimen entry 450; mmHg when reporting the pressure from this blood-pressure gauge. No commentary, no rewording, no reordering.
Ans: 80; mmHg
